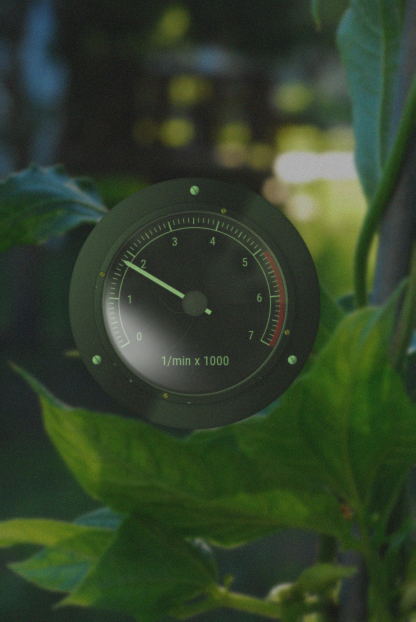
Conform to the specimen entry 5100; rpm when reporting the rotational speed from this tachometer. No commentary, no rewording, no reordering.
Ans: 1800; rpm
